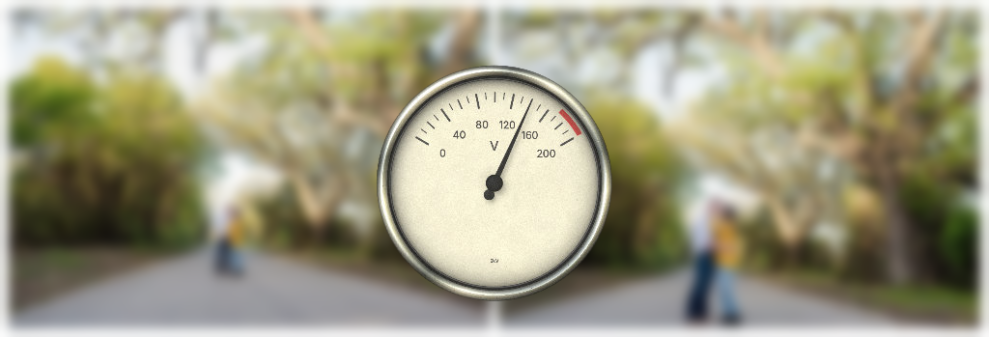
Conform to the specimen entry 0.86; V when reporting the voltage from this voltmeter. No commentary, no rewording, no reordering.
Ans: 140; V
